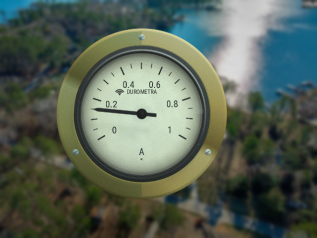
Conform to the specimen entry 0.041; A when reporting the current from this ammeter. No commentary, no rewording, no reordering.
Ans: 0.15; A
